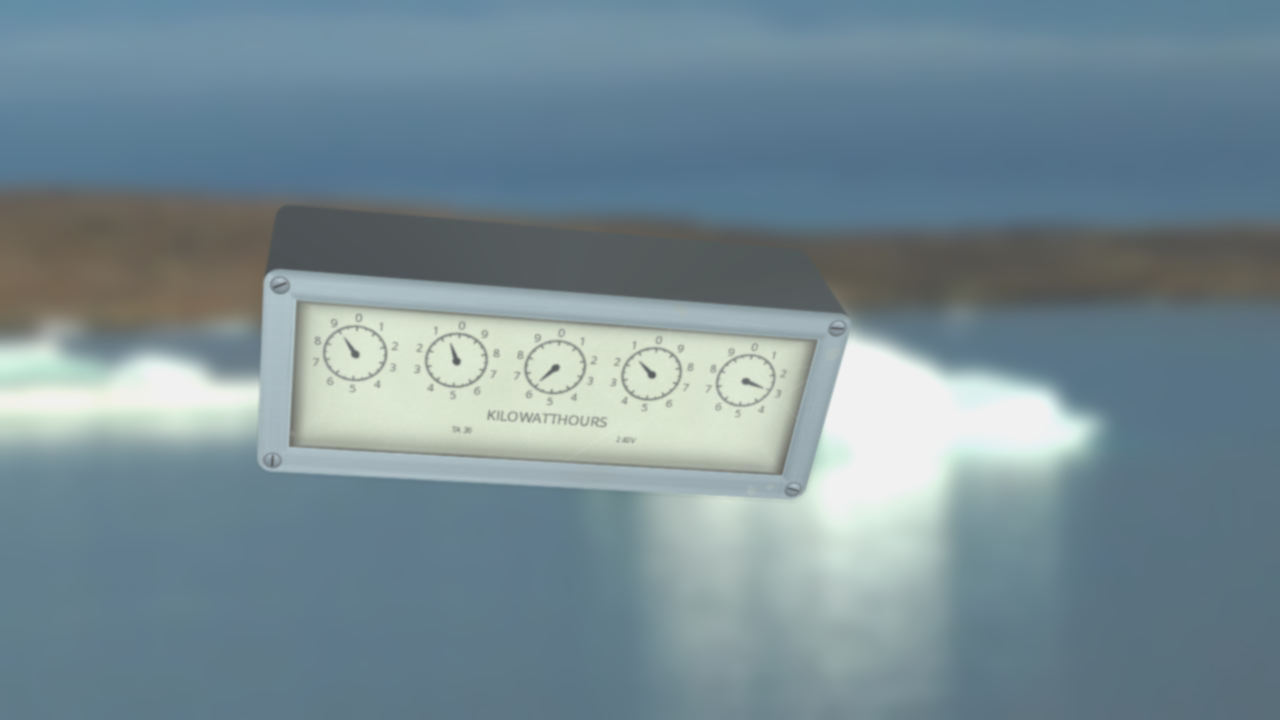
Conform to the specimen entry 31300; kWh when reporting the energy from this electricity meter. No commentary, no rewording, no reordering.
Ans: 90613; kWh
